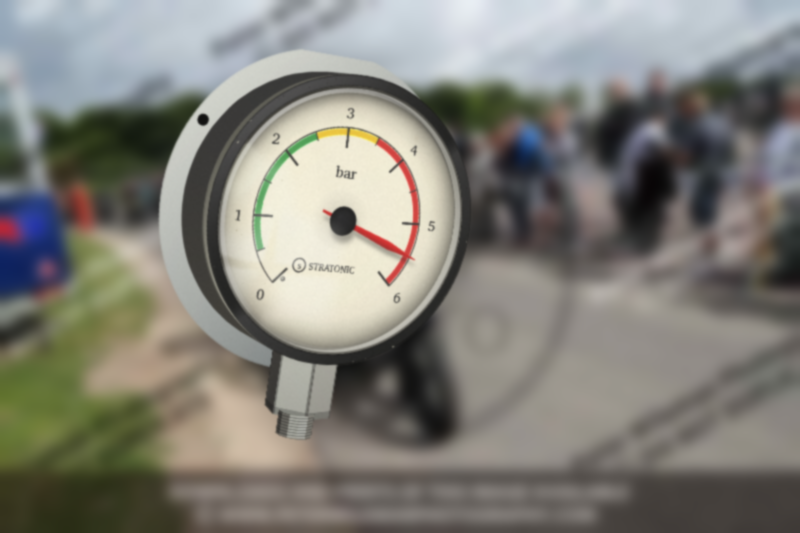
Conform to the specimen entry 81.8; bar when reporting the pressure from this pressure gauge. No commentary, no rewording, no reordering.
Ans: 5.5; bar
